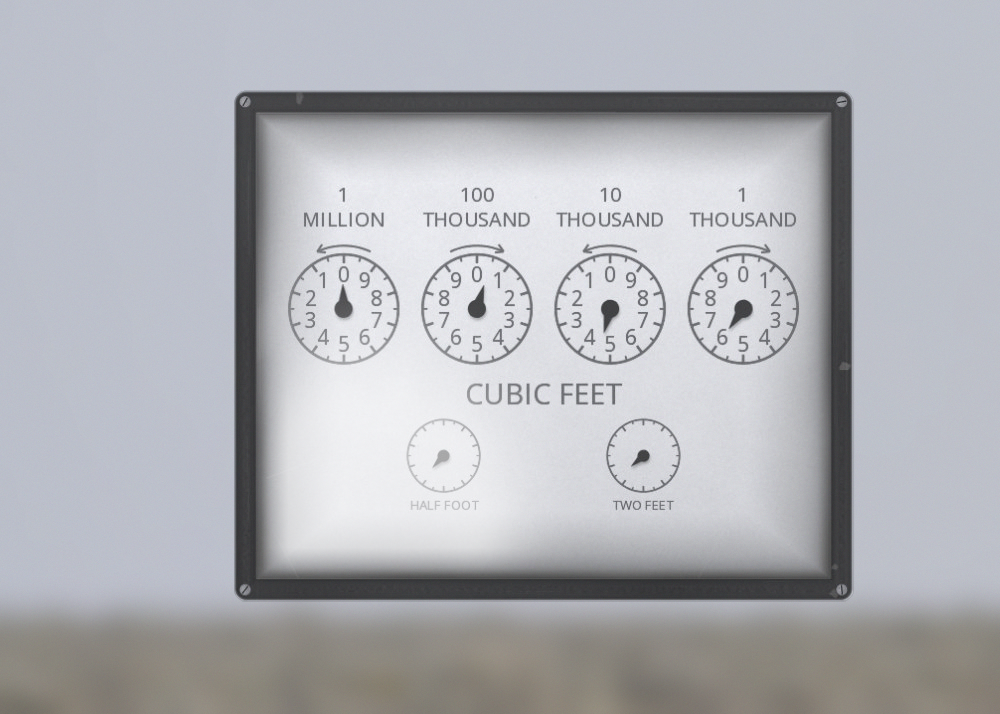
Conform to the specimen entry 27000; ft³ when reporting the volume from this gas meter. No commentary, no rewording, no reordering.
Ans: 4600; ft³
